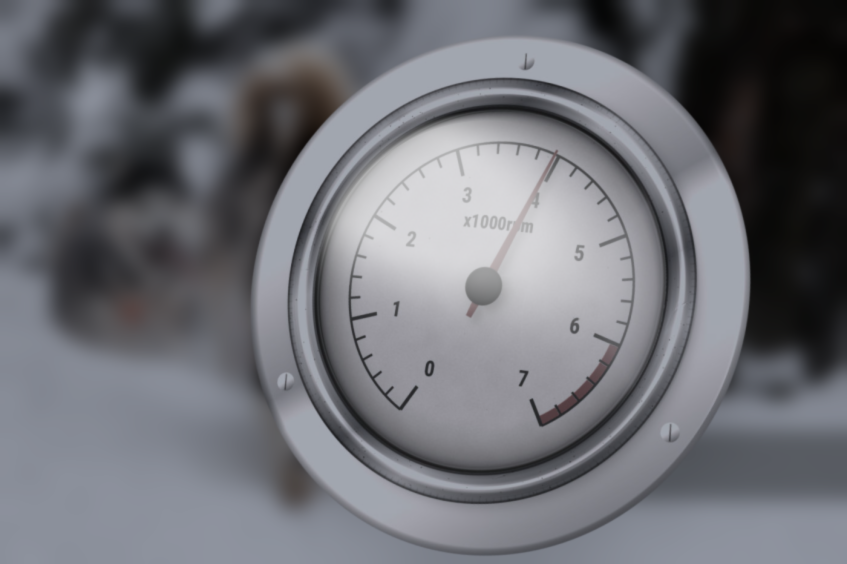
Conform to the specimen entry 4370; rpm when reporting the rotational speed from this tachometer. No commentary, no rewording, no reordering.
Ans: 4000; rpm
